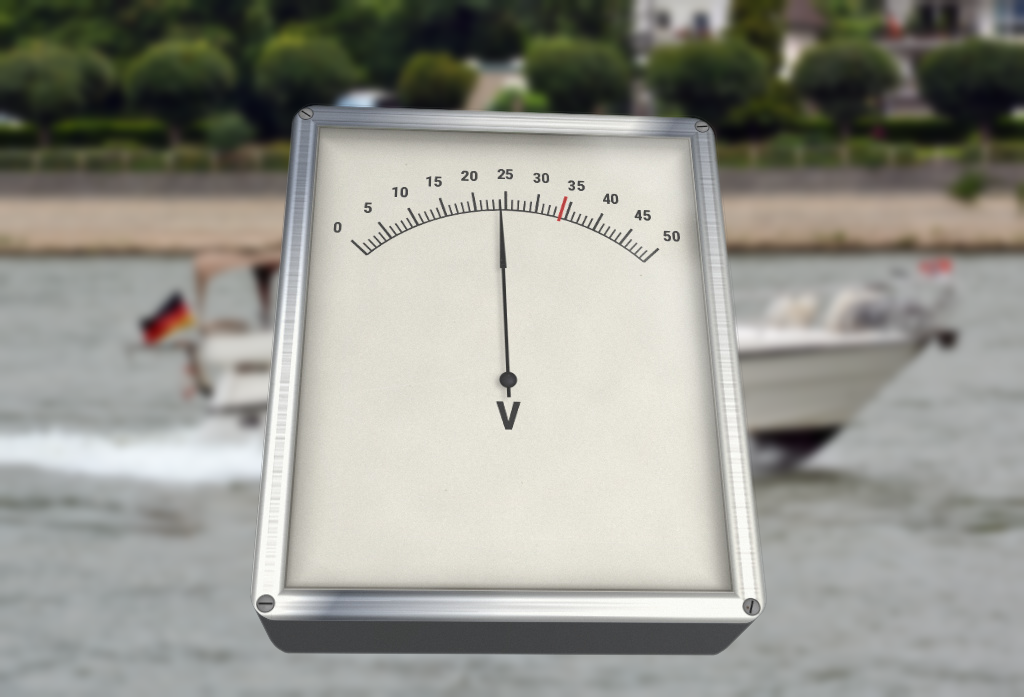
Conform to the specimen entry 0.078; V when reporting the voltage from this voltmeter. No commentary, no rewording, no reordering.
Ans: 24; V
